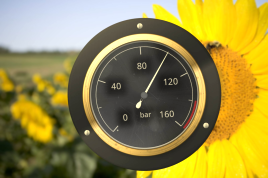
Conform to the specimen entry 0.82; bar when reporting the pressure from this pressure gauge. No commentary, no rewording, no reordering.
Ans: 100; bar
